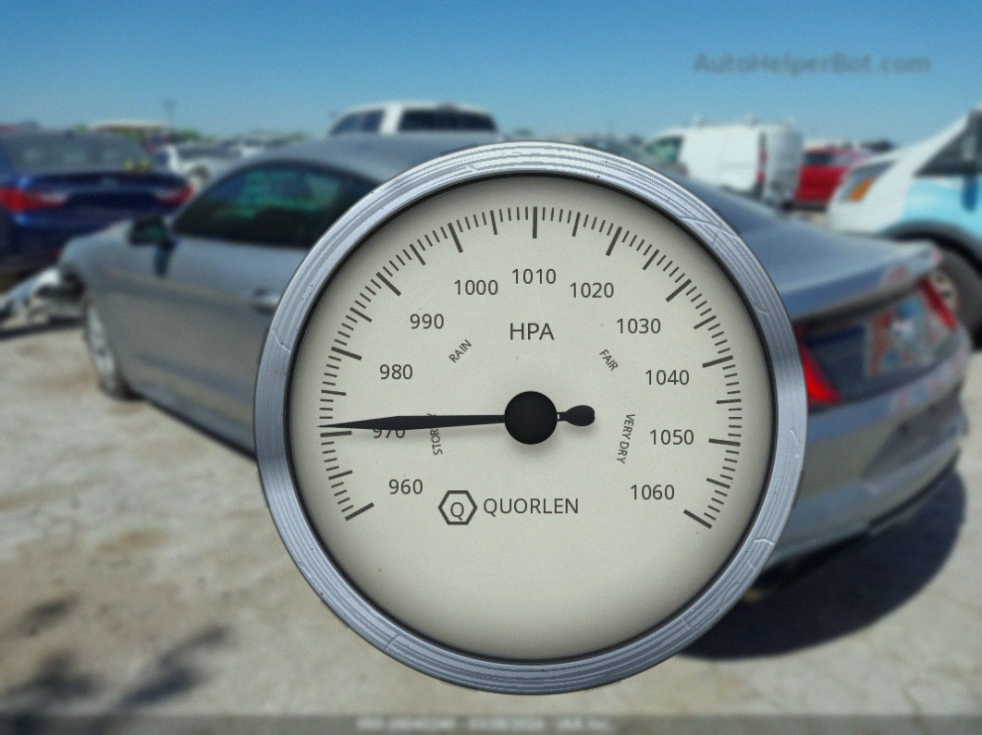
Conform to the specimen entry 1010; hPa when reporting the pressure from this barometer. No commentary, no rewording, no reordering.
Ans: 971; hPa
